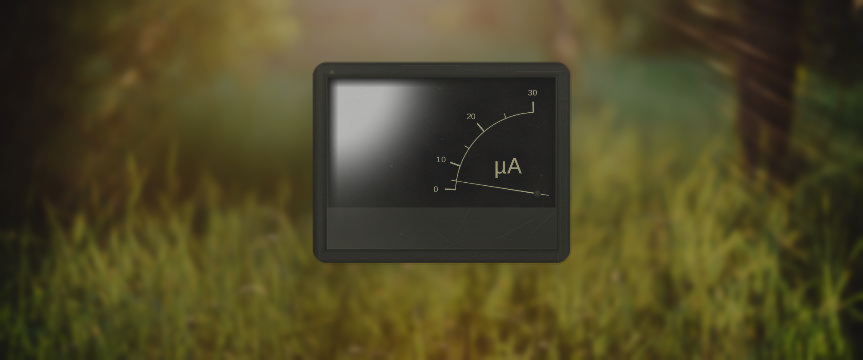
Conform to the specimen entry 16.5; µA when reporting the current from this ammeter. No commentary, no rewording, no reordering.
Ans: 5; µA
